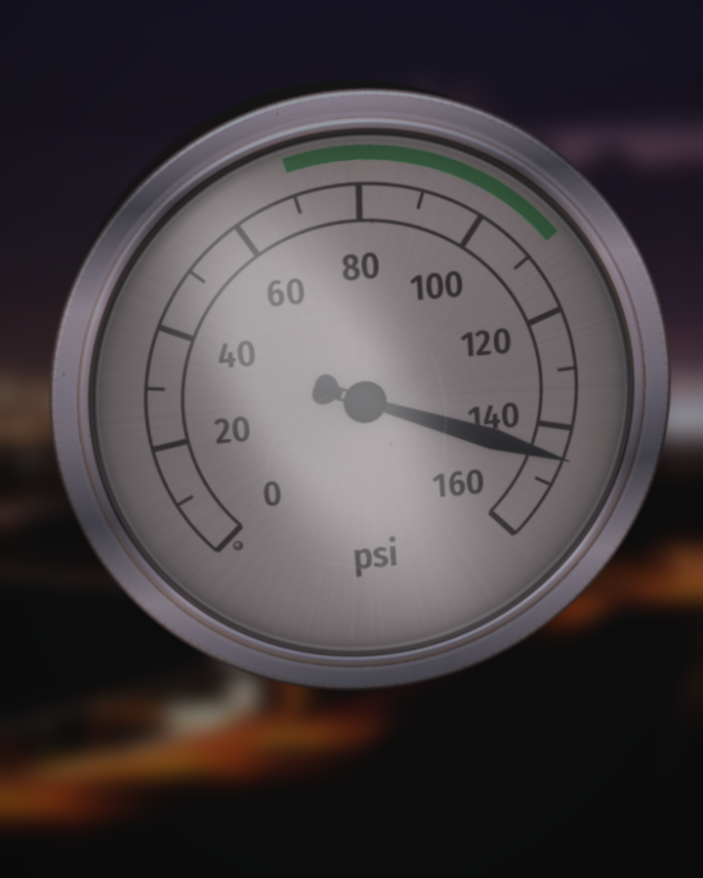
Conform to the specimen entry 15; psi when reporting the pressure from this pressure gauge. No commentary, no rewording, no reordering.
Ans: 145; psi
